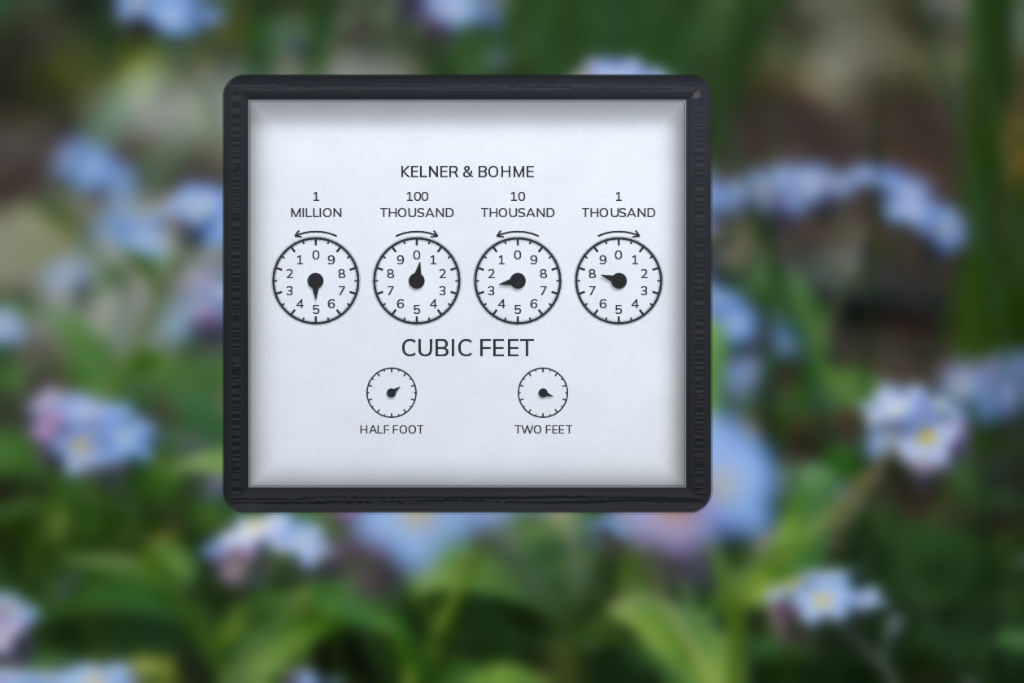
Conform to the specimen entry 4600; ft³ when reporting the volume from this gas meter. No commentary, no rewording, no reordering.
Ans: 502800; ft³
